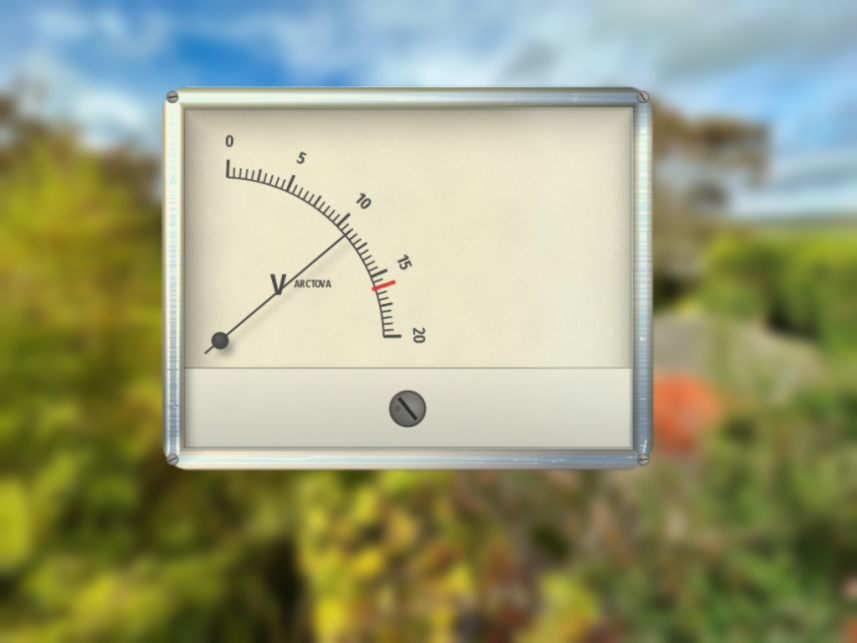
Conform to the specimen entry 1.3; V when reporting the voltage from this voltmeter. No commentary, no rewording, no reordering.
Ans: 11; V
